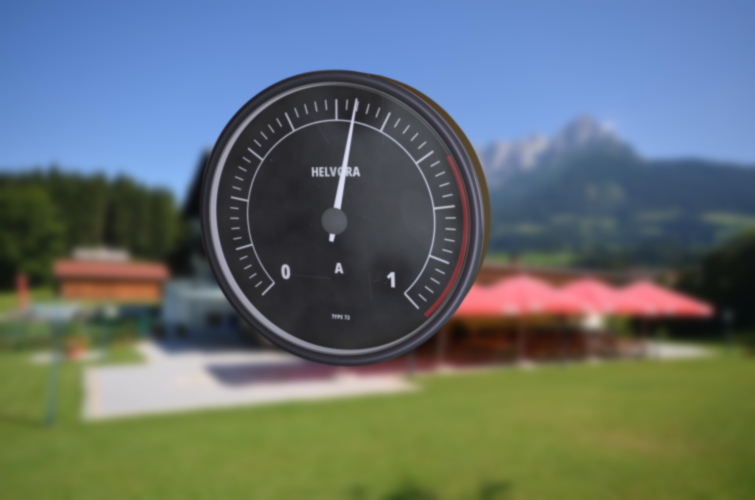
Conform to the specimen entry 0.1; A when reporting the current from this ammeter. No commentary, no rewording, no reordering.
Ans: 0.54; A
